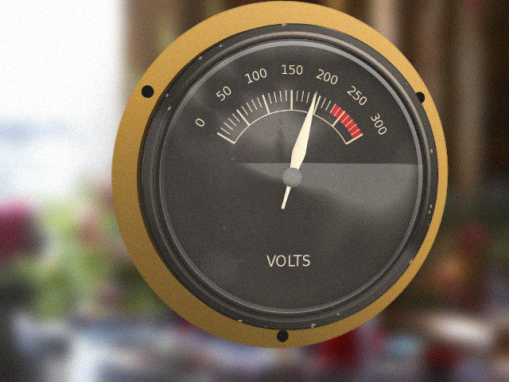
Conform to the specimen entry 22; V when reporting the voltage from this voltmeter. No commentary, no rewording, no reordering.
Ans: 190; V
